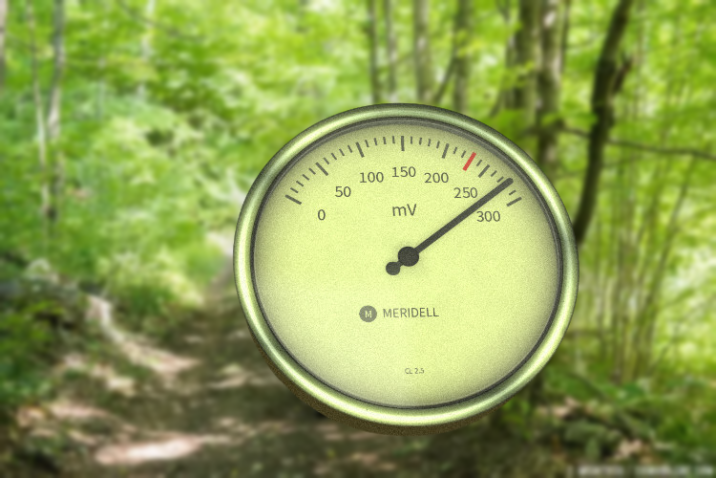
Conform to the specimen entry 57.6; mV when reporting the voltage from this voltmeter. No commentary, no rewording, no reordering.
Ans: 280; mV
